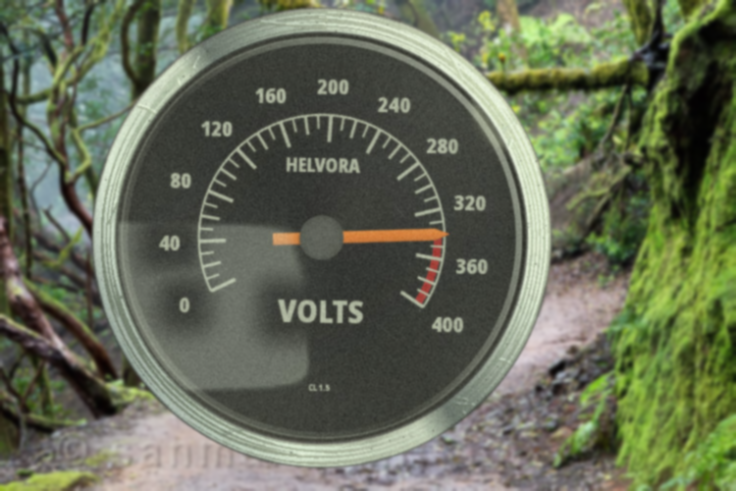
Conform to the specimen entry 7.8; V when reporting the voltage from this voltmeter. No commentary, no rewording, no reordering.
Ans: 340; V
